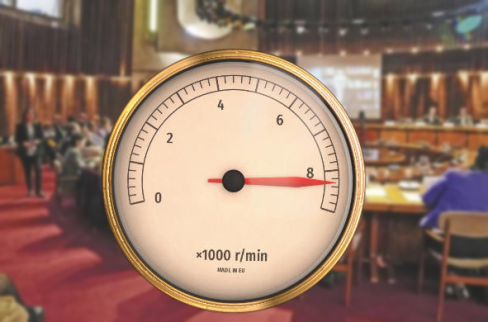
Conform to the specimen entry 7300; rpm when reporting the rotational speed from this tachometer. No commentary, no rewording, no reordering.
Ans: 8300; rpm
